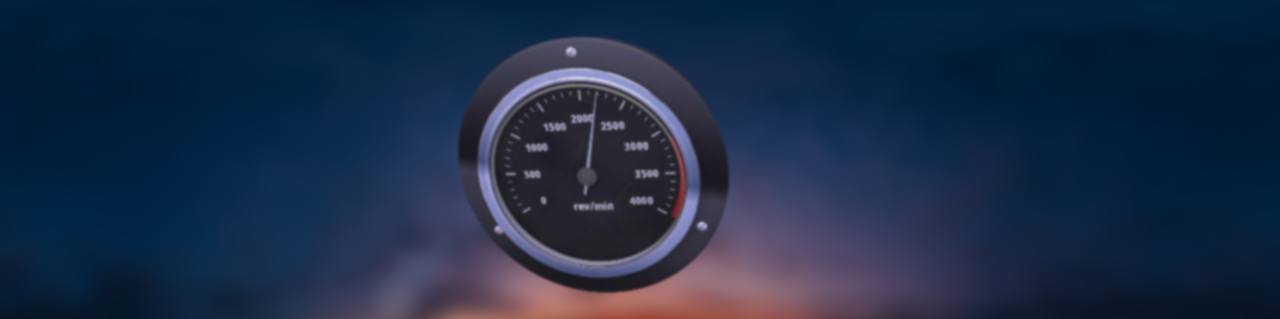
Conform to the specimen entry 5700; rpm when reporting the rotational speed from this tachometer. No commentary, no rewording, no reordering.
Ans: 2200; rpm
